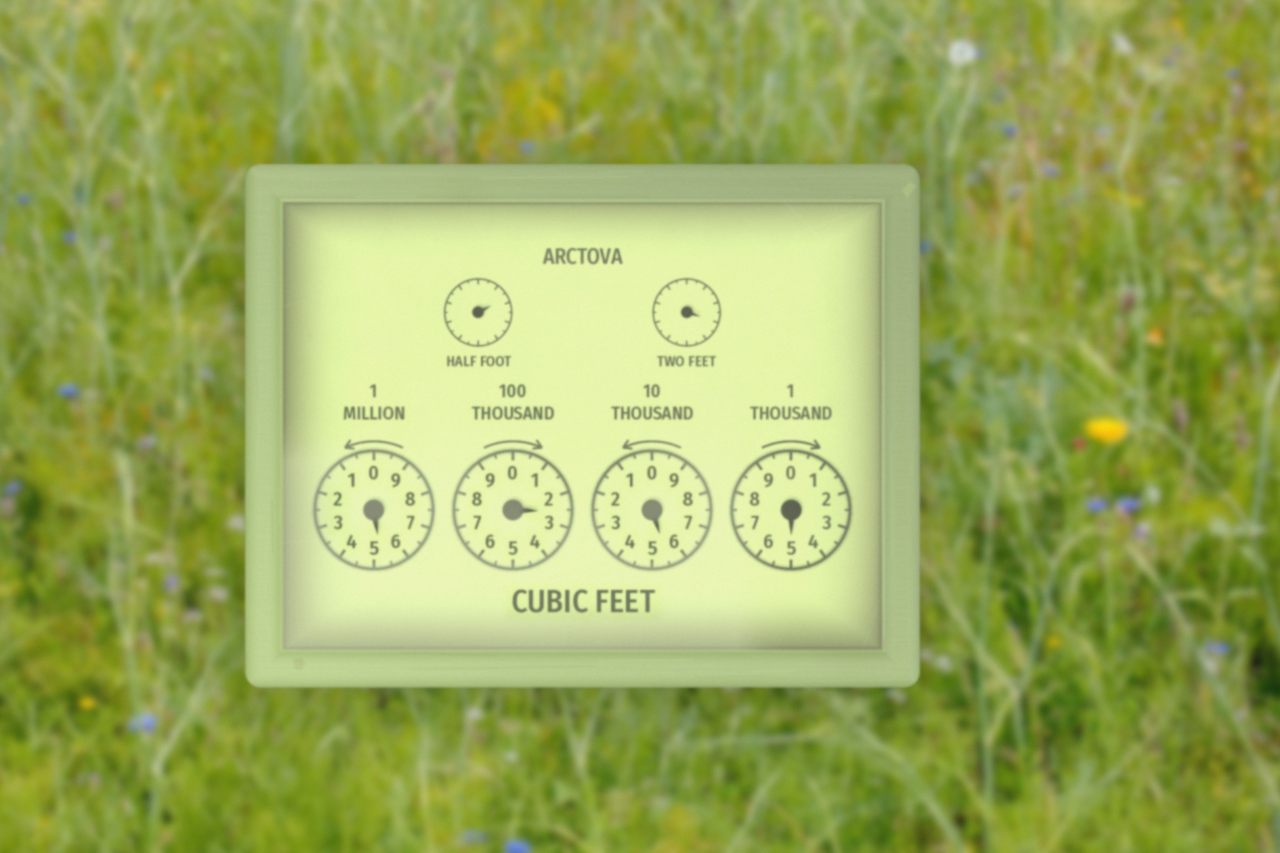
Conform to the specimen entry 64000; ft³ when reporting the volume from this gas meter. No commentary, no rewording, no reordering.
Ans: 525500; ft³
